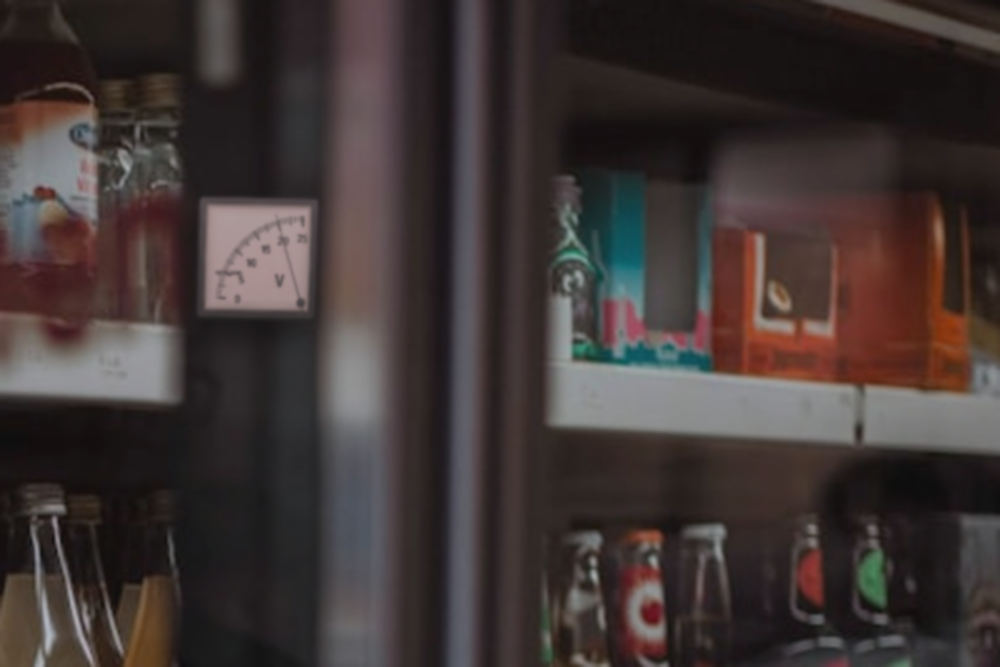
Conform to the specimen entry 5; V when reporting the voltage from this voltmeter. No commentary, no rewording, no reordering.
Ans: 20; V
